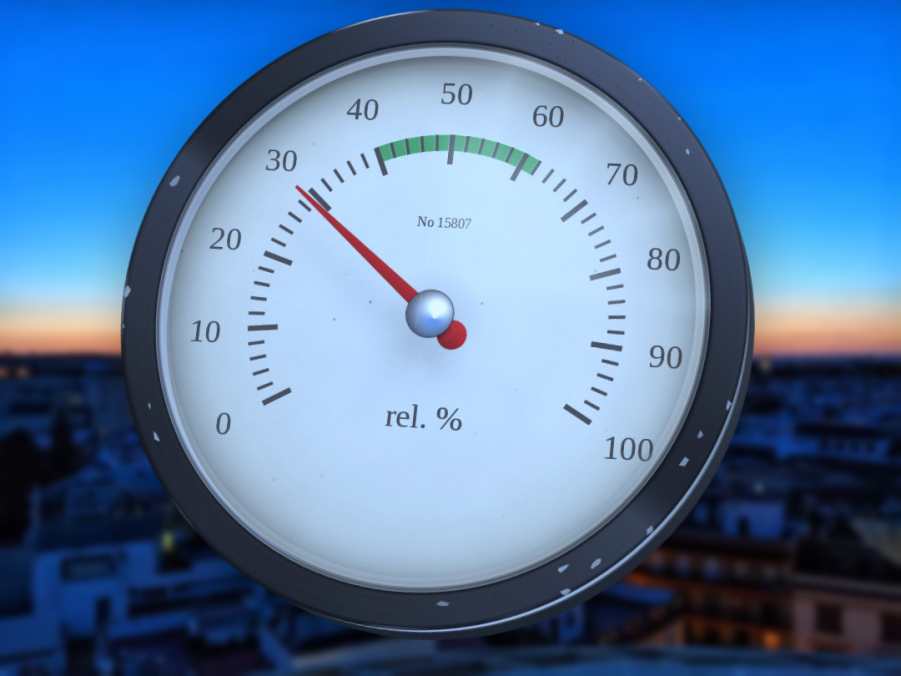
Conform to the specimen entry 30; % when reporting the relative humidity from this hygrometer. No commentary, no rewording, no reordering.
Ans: 29; %
